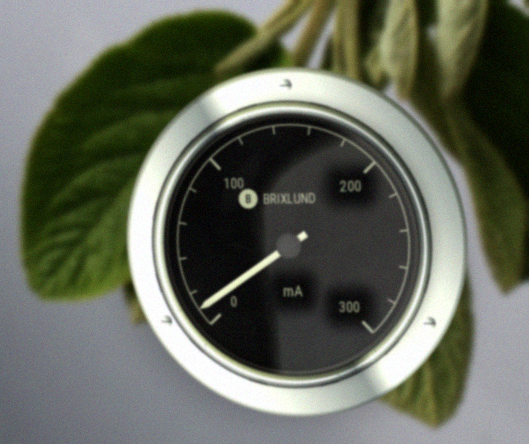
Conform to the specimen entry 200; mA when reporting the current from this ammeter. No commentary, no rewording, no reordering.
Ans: 10; mA
